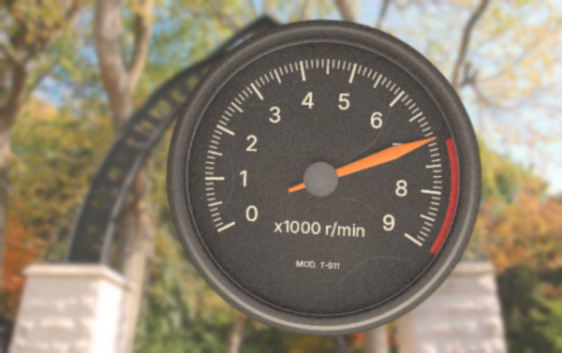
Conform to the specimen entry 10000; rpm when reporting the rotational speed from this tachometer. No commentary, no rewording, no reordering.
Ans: 7000; rpm
